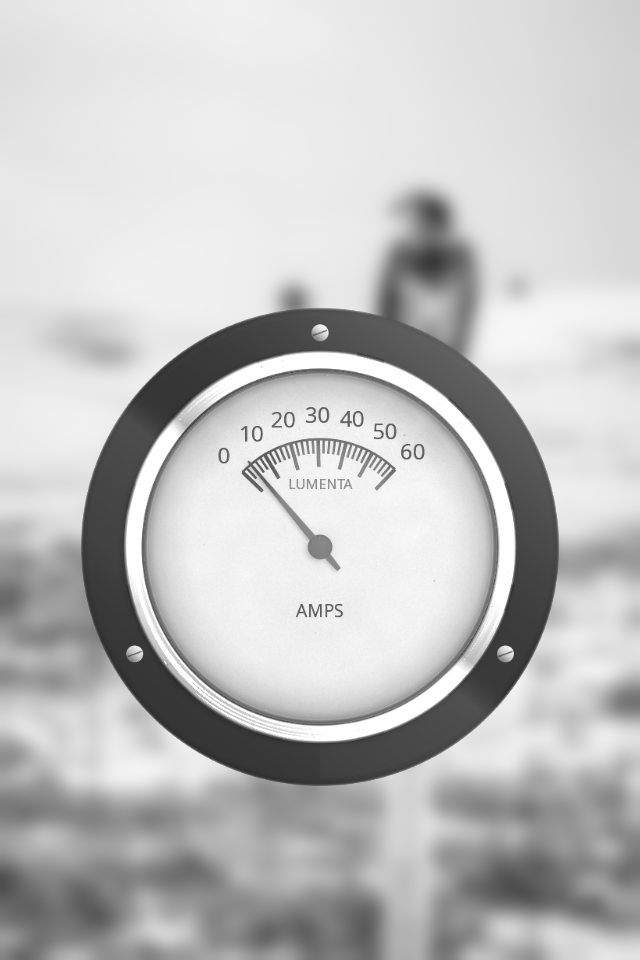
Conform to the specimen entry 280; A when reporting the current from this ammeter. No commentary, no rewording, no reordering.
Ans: 4; A
